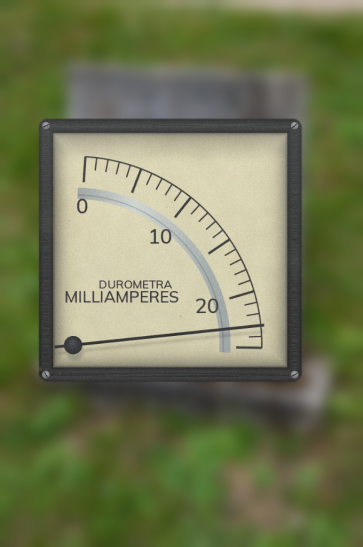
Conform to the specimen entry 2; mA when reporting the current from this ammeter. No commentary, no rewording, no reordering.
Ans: 23; mA
